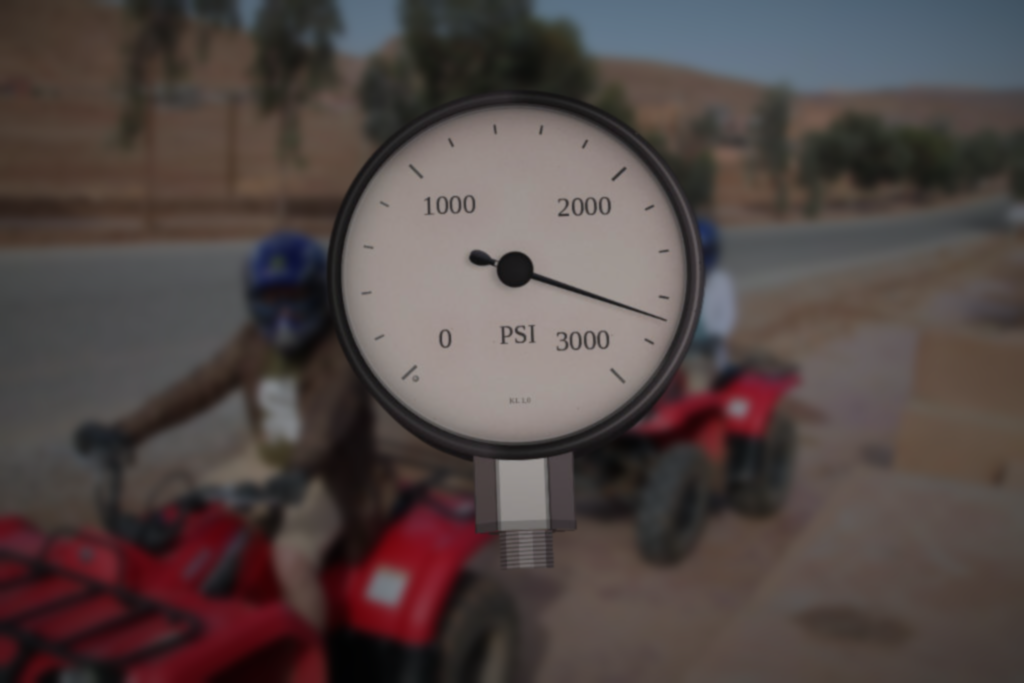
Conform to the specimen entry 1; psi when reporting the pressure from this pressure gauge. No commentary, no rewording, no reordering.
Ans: 2700; psi
